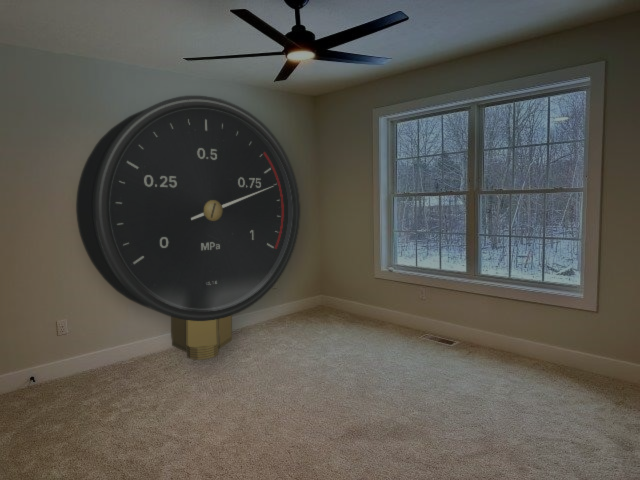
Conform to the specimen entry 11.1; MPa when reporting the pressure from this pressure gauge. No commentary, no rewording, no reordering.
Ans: 0.8; MPa
